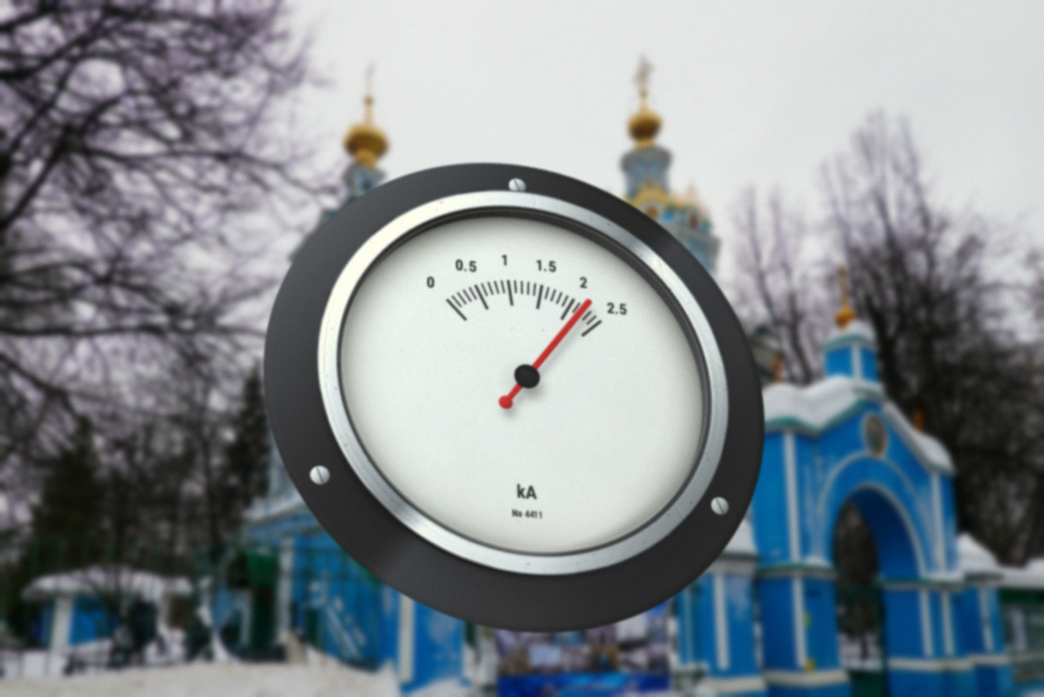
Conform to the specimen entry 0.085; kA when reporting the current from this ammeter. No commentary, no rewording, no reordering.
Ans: 2.2; kA
